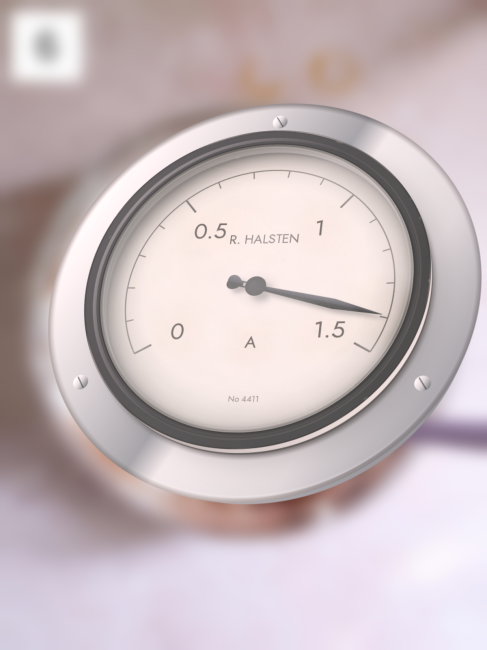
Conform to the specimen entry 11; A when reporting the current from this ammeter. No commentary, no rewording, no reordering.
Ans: 1.4; A
